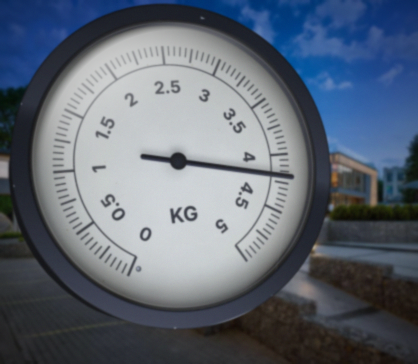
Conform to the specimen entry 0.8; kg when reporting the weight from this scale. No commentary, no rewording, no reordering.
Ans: 4.2; kg
